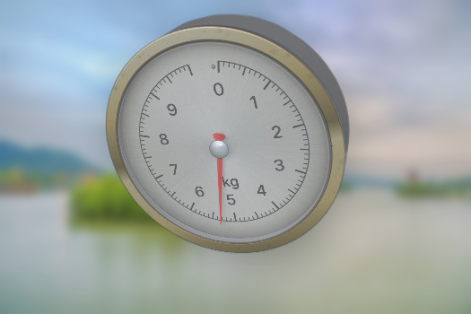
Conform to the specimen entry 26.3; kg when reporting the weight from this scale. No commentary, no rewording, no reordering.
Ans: 5.3; kg
